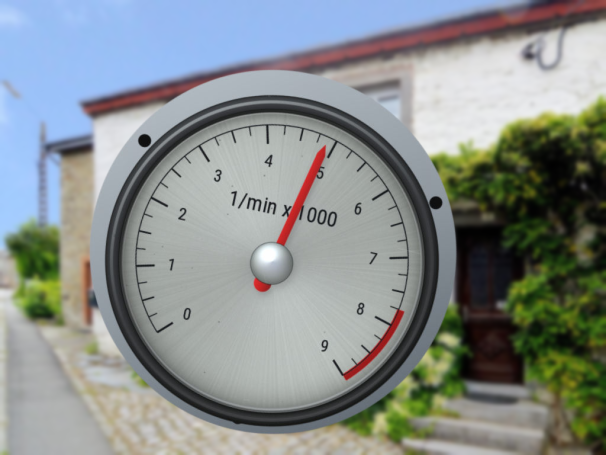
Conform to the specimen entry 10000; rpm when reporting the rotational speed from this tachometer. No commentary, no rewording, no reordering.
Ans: 4875; rpm
